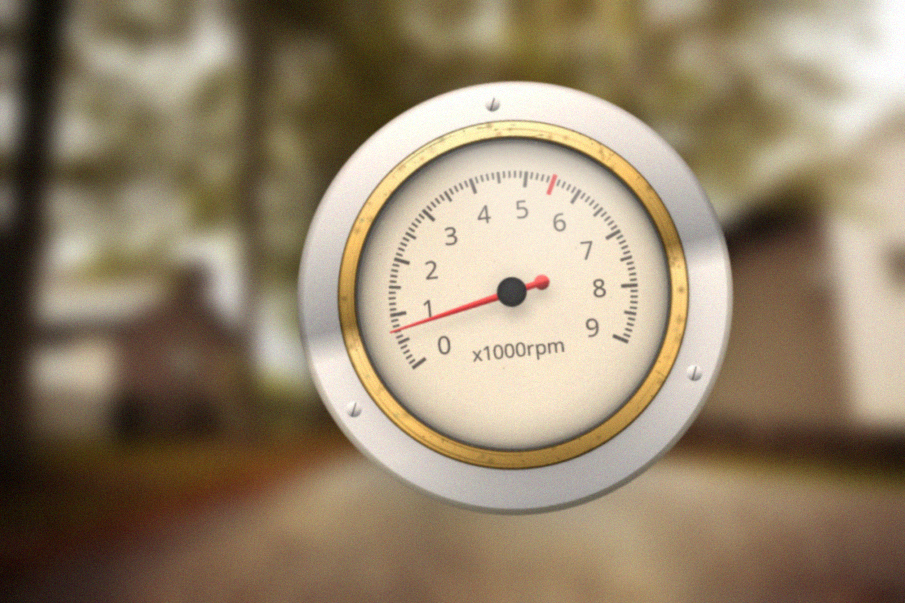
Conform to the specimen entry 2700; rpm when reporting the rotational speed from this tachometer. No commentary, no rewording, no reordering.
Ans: 700; rpm
